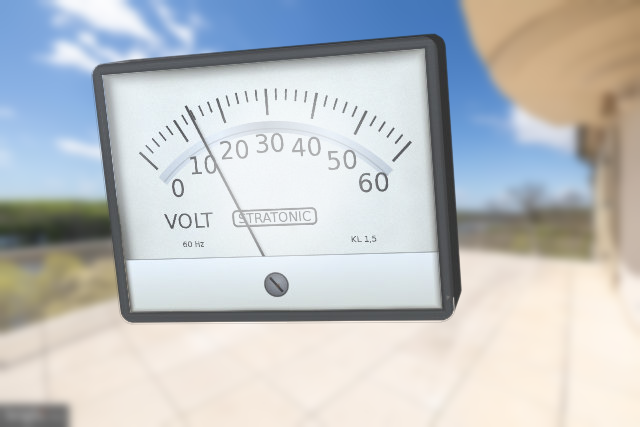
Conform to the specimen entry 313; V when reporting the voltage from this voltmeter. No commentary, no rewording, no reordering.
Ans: 14; V
